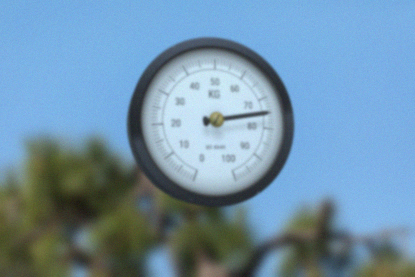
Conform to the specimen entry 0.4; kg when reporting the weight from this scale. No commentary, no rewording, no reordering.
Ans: 75; kg
